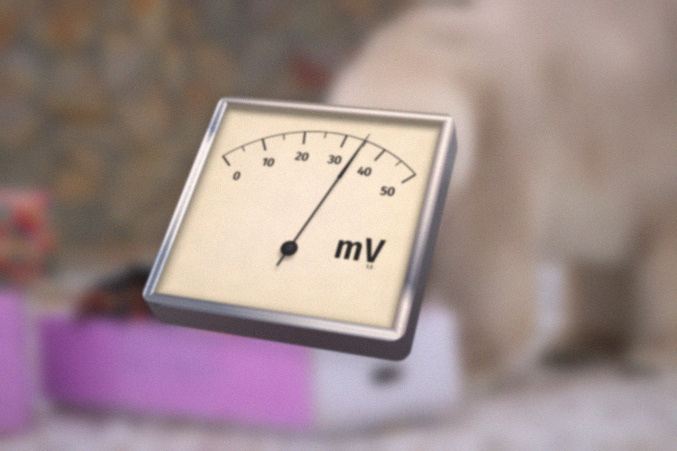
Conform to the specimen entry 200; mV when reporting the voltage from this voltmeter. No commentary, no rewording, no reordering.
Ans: 35; mV
